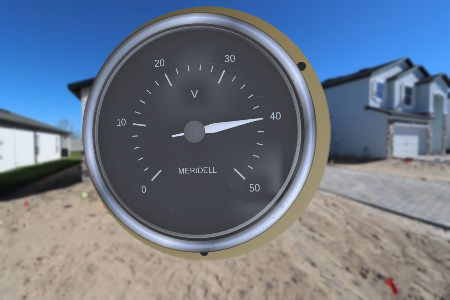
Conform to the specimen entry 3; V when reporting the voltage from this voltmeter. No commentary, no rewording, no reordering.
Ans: 40; V
